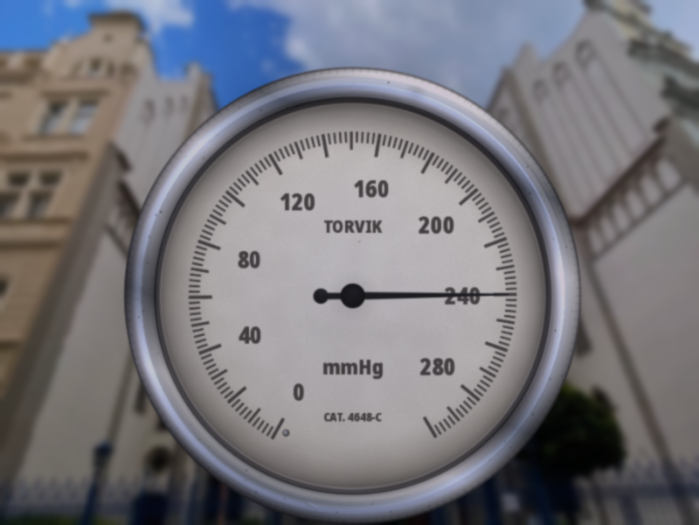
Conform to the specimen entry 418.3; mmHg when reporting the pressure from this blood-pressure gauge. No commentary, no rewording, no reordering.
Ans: 240; mmHg
